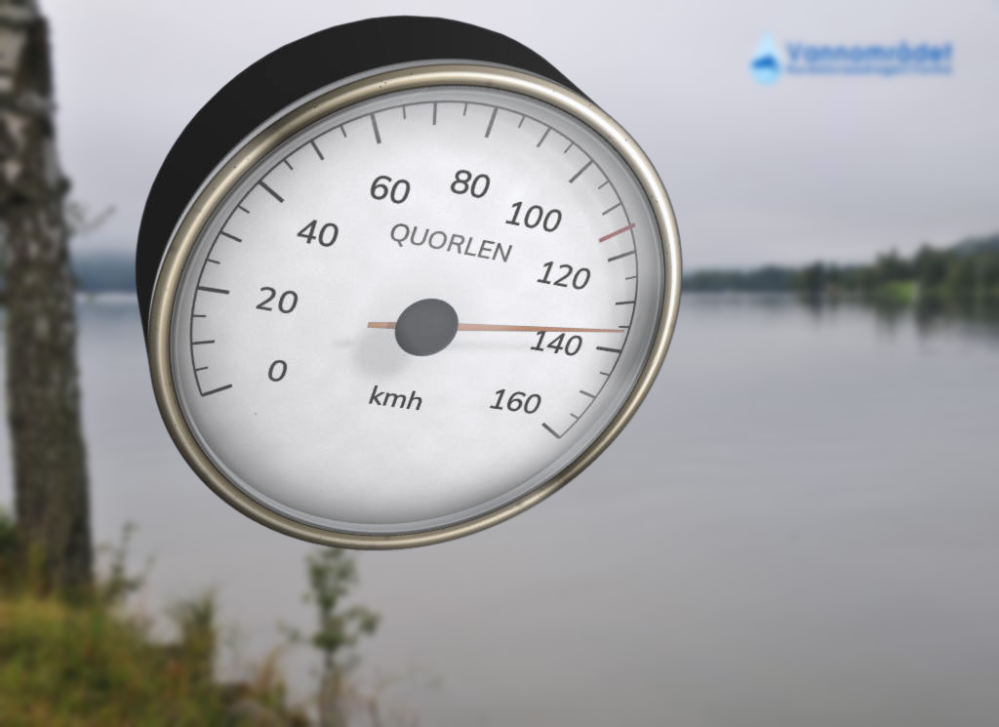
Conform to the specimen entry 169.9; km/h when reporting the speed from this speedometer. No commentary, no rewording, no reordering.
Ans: 135; km/h
